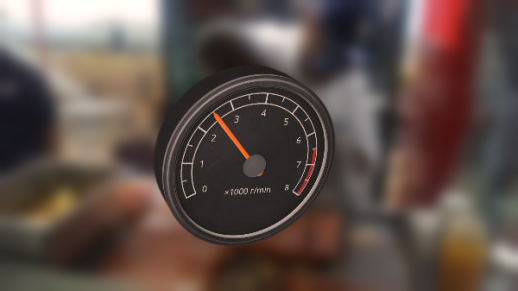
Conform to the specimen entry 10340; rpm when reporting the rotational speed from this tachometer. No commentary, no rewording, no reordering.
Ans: 2500; rpm
